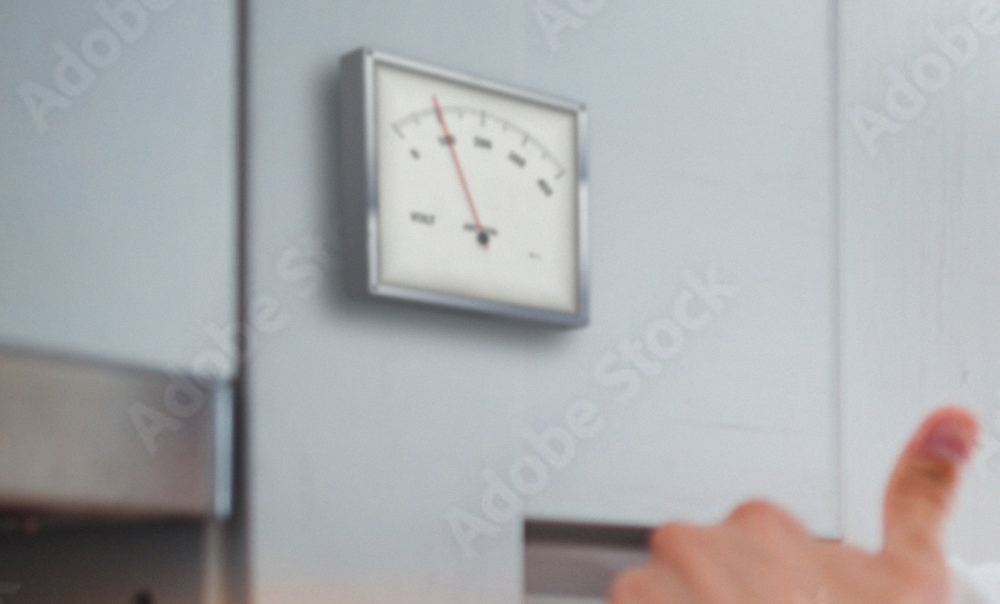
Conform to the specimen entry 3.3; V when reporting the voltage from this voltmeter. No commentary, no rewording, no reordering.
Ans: 100; V
